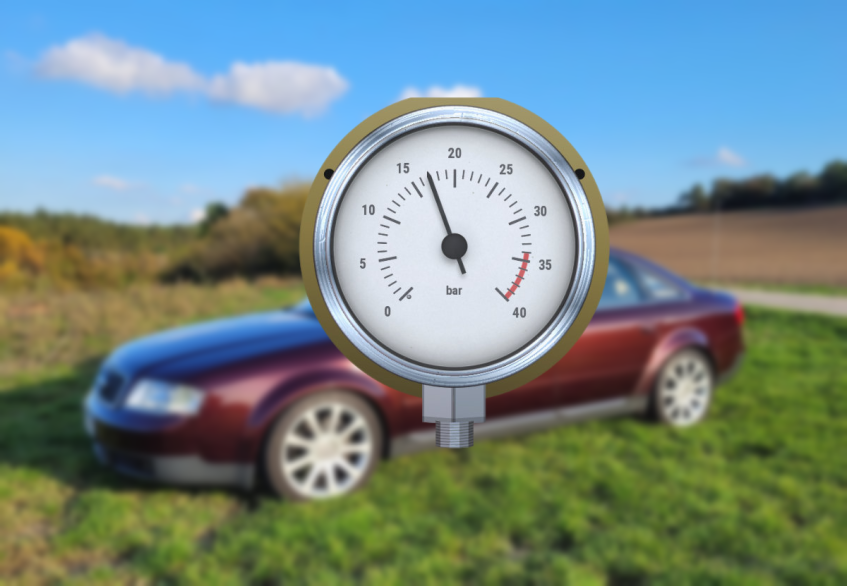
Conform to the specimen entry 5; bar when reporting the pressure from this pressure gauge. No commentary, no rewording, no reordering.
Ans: 17; bar
